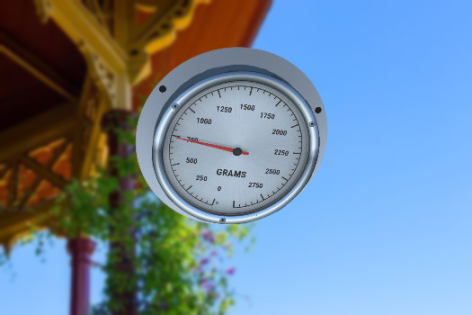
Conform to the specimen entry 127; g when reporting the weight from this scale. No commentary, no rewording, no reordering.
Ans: 750; g
